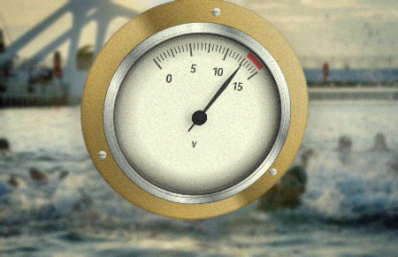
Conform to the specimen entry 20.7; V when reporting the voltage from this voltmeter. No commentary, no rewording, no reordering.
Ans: 12.5; V
